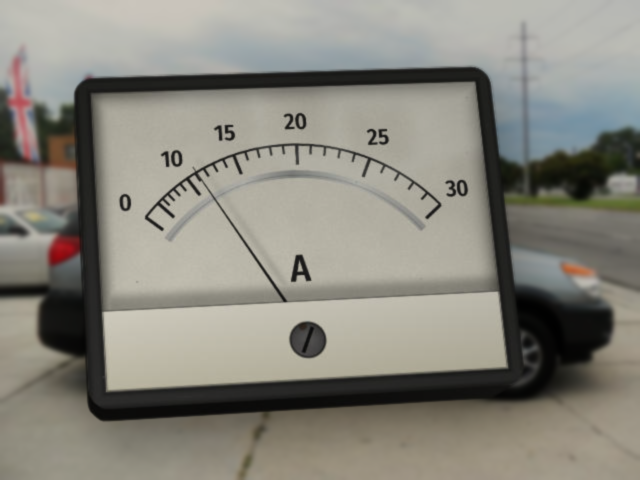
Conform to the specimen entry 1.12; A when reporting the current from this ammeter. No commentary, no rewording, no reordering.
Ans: 11; A
